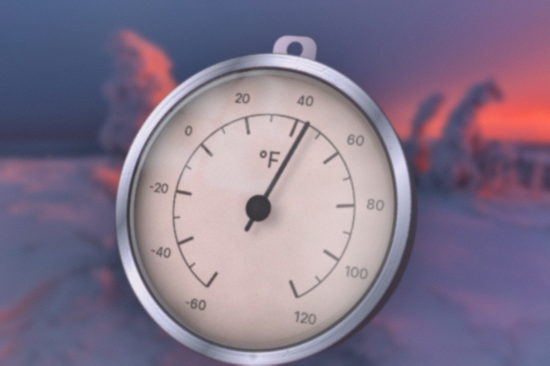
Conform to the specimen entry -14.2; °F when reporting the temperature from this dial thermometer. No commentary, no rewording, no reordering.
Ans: 45; °F
